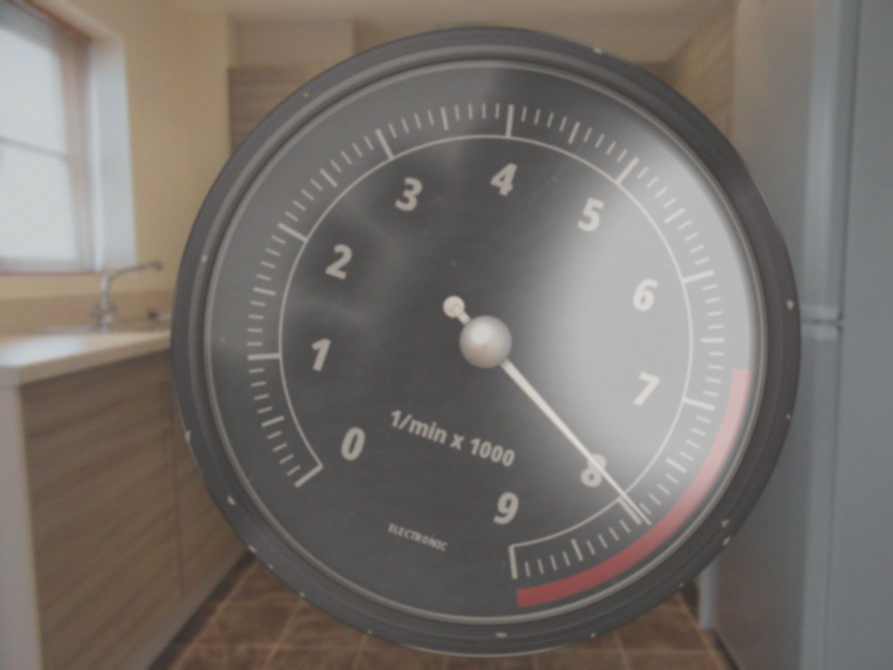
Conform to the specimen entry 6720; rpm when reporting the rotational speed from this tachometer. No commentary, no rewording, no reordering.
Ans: 7950; rpm
